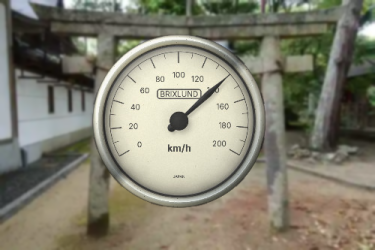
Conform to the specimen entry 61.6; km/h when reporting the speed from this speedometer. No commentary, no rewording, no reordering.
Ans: 140; km/h
